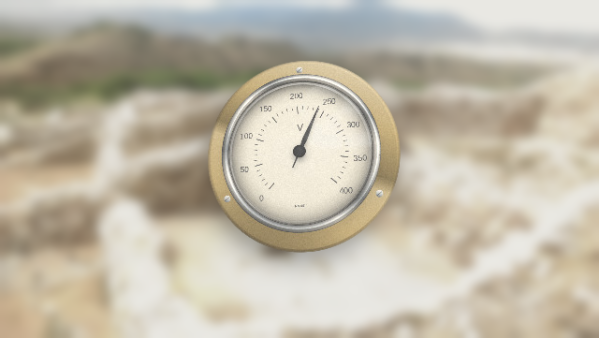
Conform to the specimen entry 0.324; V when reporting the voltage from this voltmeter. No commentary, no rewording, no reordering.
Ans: 240; V
